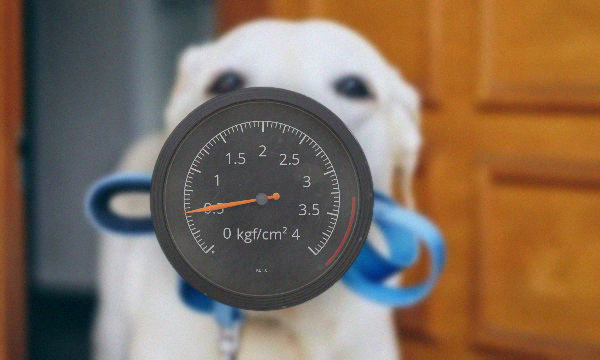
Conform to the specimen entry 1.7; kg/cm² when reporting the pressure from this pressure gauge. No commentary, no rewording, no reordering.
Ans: 0.5; kg/cm²
